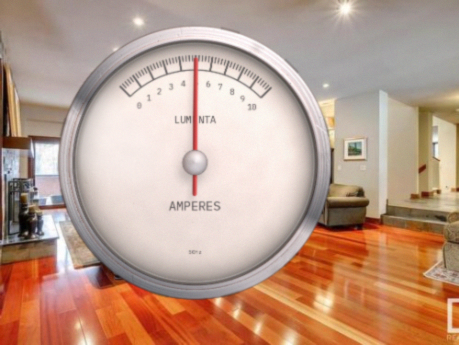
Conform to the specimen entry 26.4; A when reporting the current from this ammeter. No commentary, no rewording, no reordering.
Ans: 5; A
